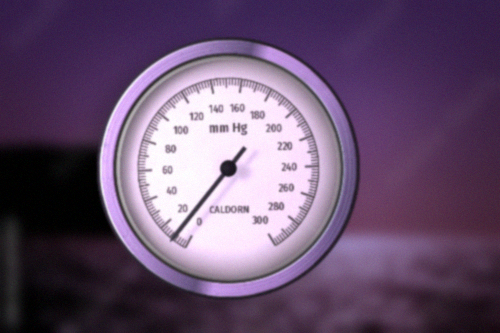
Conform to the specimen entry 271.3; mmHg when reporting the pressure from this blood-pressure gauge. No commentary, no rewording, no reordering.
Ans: 10; mmHg
